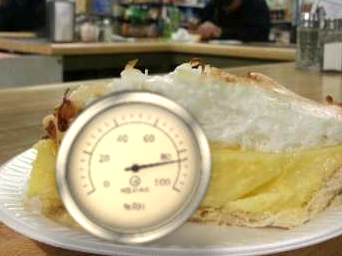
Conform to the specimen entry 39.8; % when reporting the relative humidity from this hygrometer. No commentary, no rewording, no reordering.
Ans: 84; %
